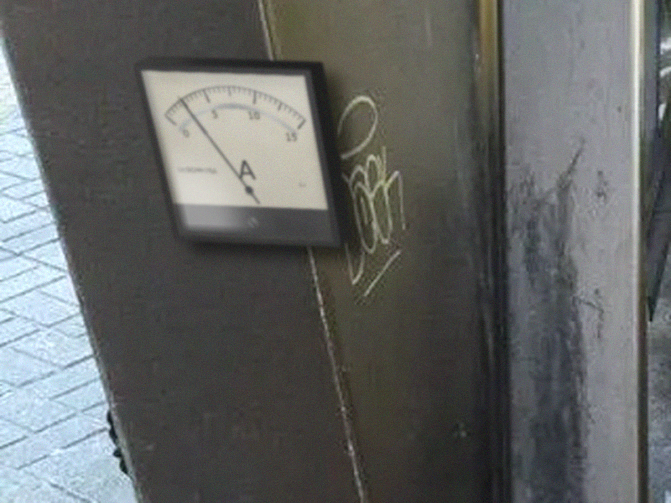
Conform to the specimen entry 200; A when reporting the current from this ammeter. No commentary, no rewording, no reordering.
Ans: 2.5; A
